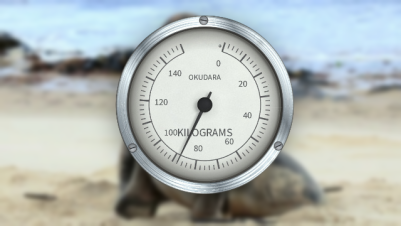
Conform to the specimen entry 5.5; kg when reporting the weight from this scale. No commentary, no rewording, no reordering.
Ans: 88; kg
